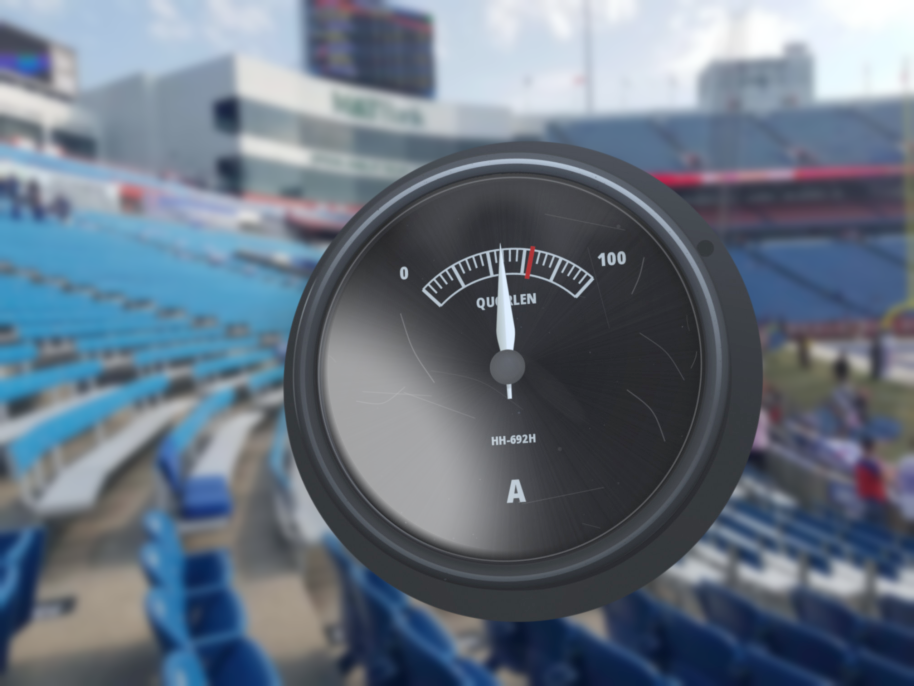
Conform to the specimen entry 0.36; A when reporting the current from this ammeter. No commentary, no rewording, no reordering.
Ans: 48; A
